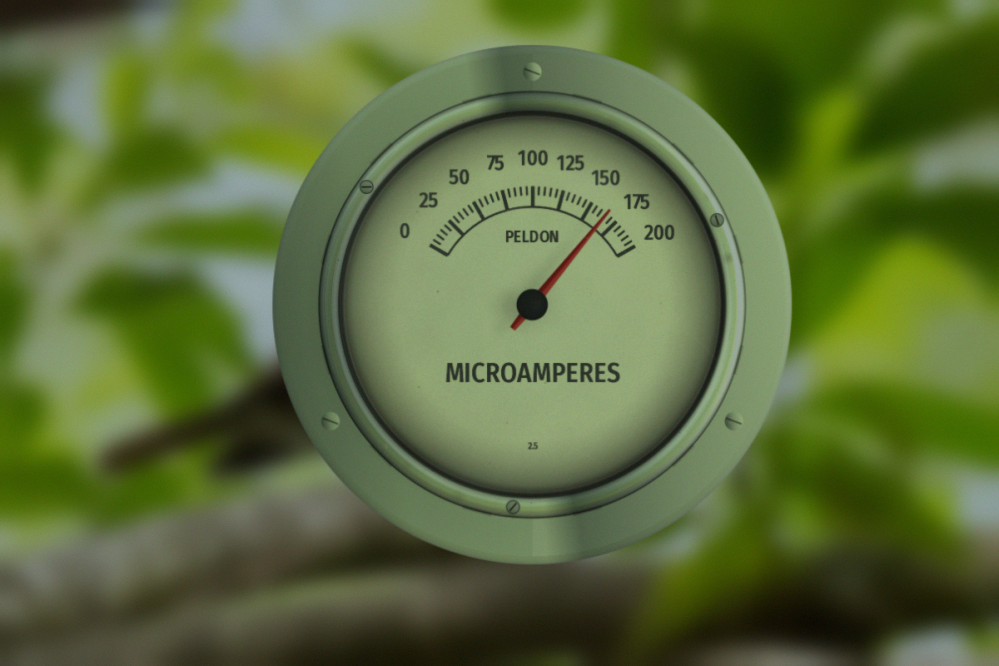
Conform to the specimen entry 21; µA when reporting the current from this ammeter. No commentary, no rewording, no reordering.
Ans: 165; µA
